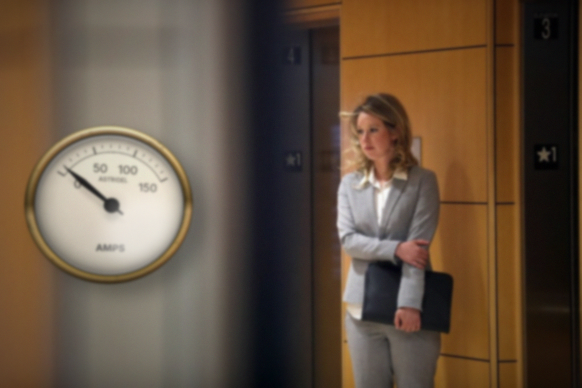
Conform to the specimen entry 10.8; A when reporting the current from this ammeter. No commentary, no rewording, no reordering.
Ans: 10; A
